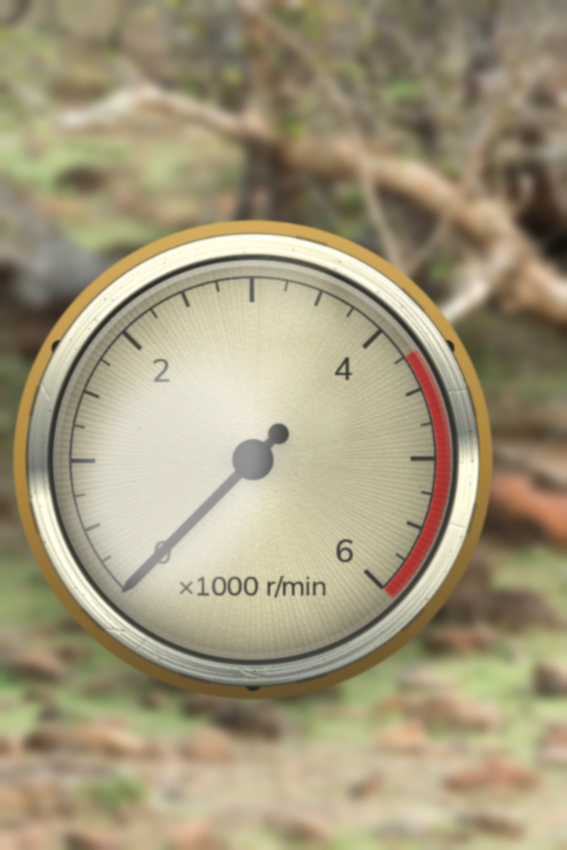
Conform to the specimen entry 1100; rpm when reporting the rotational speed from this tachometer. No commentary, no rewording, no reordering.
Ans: 0; rpm
